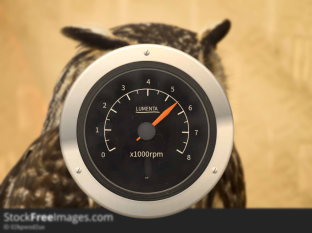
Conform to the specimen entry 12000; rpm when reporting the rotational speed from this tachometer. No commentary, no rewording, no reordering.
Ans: 5500; rpm
